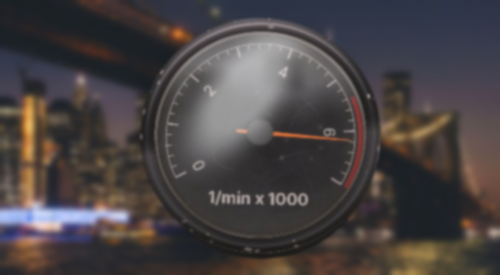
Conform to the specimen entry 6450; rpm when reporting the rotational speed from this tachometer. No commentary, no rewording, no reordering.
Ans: 6200; rpm
